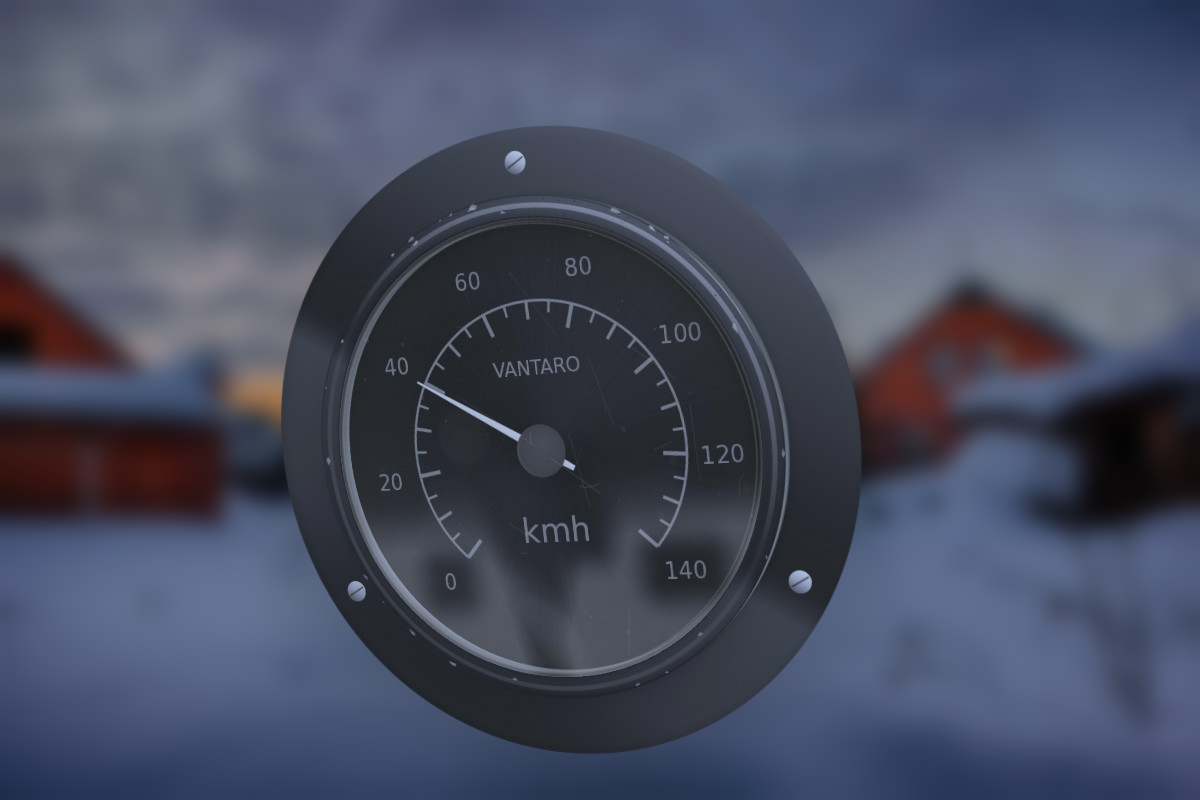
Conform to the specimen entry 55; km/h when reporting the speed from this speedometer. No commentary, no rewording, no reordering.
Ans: 40; km/h
